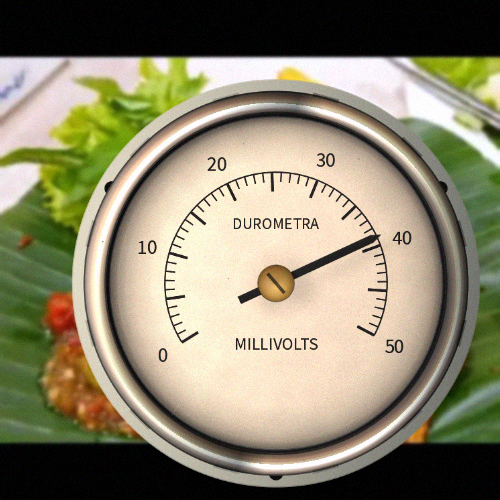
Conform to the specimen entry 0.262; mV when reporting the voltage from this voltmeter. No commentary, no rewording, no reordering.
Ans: 39; mV
